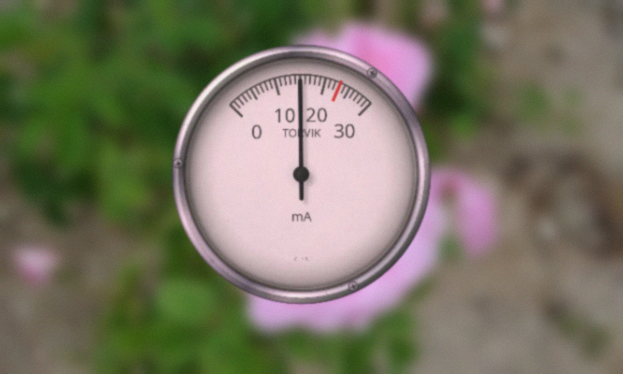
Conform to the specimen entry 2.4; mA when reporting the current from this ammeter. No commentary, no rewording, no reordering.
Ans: 15; mA
